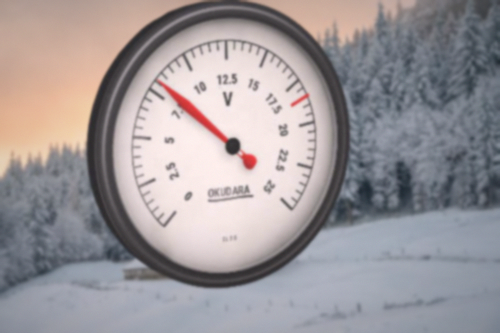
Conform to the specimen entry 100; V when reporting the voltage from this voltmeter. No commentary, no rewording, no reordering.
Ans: 8; V
